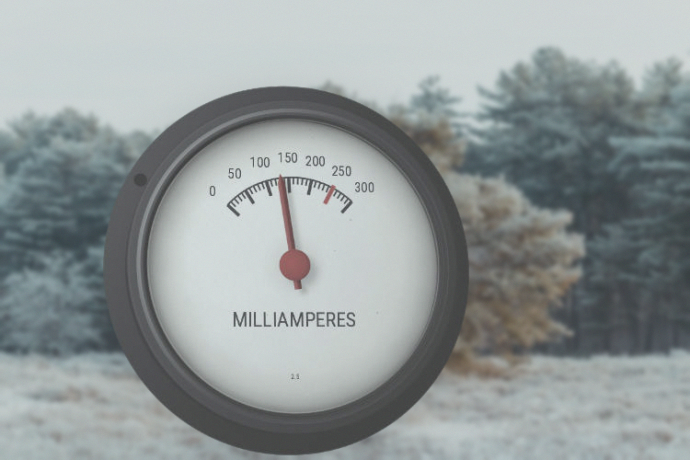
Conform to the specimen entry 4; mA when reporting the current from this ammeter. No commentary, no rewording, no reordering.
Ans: 130; mA
